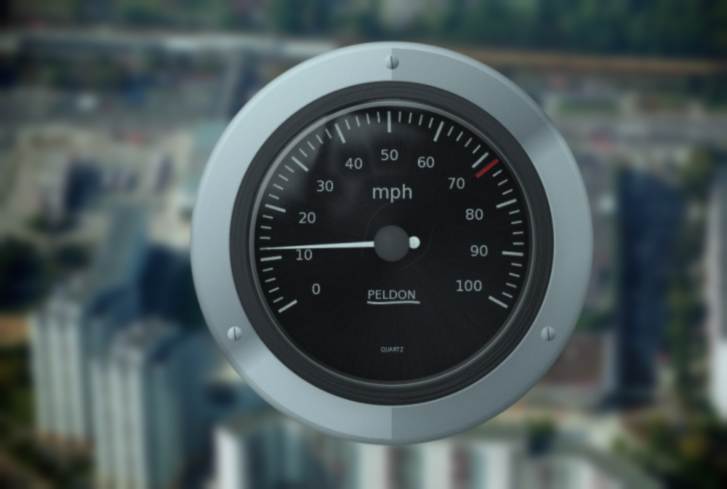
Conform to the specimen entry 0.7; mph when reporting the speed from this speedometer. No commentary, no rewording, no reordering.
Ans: 12; mph
